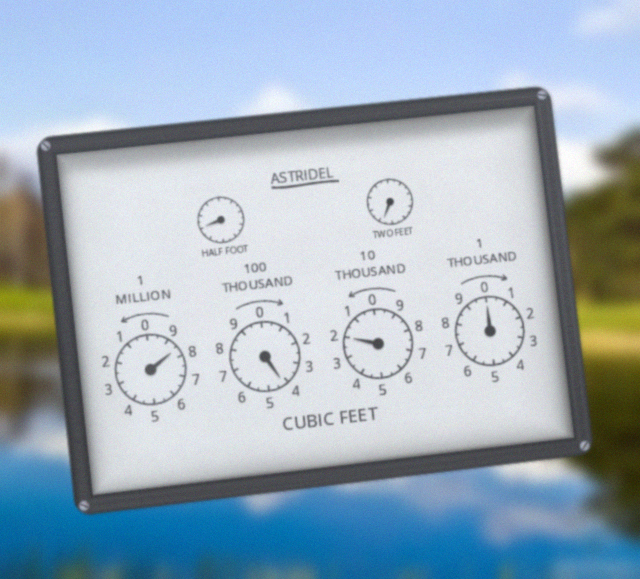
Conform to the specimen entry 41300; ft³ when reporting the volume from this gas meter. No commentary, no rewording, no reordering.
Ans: 842000; ft³
